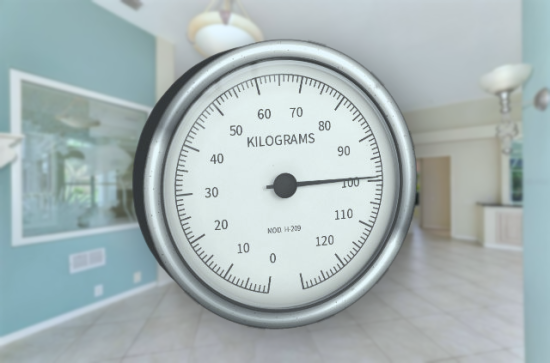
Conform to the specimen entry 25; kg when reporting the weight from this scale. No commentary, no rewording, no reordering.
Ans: 99; kg
